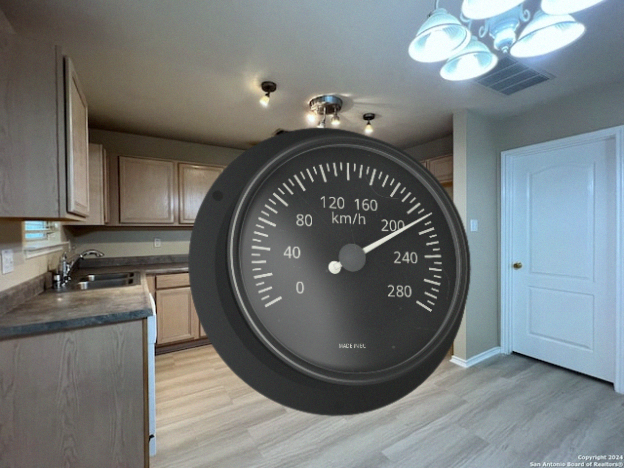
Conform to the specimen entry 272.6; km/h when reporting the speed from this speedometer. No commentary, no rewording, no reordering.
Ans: 210; km/h
